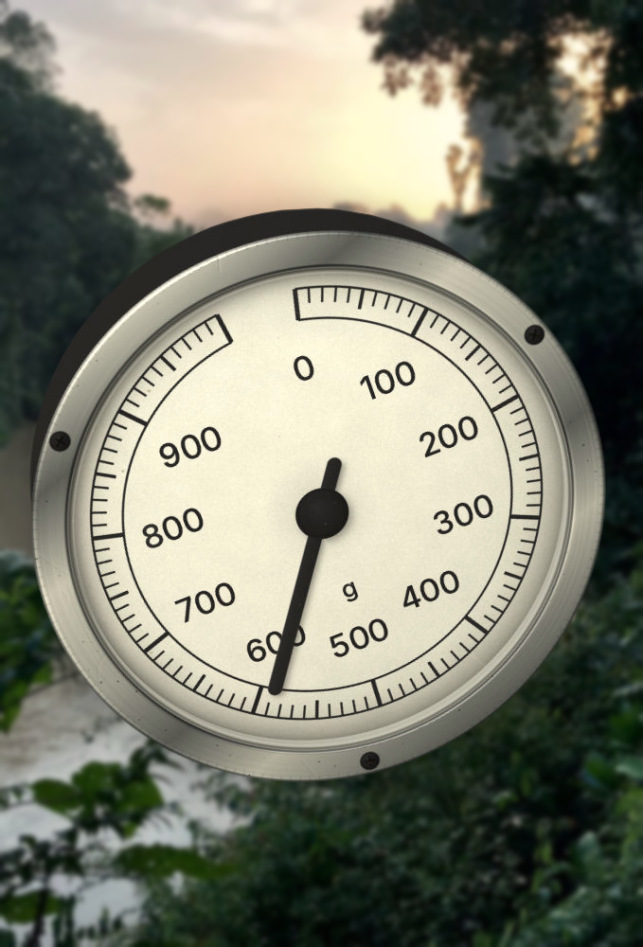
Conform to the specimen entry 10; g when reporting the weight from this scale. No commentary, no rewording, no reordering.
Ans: 590; g
